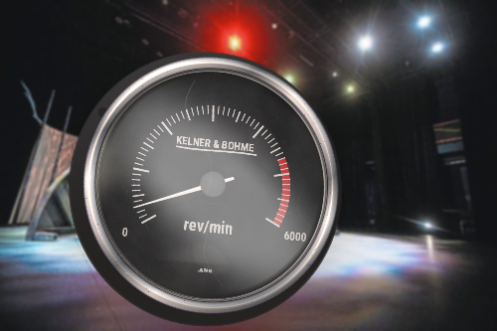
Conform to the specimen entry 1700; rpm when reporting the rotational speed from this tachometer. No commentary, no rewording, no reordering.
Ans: 300; rpm
